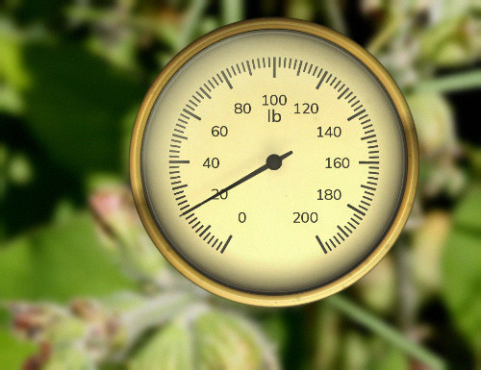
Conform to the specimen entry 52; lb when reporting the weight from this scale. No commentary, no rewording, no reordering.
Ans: 20; lb
